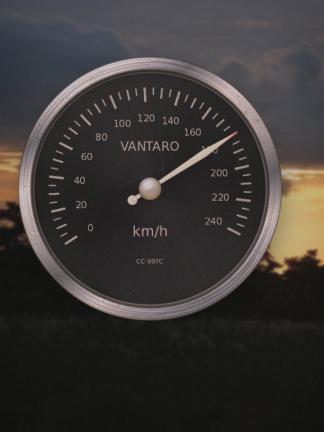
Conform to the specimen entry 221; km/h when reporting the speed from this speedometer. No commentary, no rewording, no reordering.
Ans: 180; km/h
